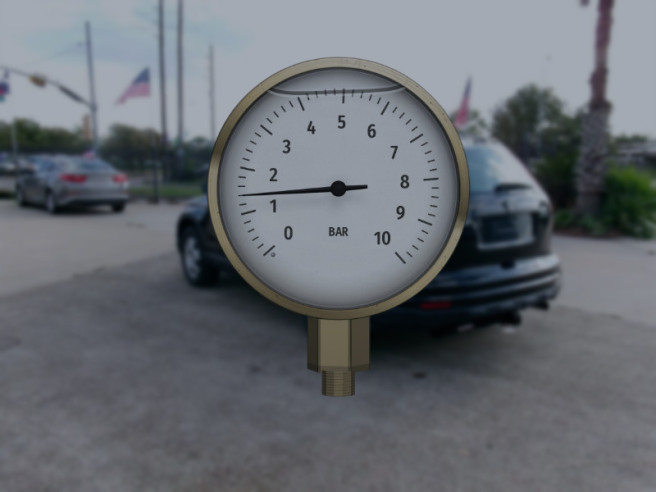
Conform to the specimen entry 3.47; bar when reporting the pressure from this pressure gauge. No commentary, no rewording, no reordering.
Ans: 1.4; bar
